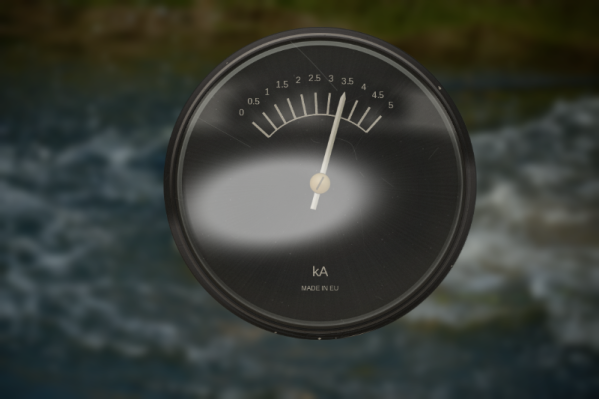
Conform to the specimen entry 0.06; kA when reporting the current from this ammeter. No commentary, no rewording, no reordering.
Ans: 3.5; kA
